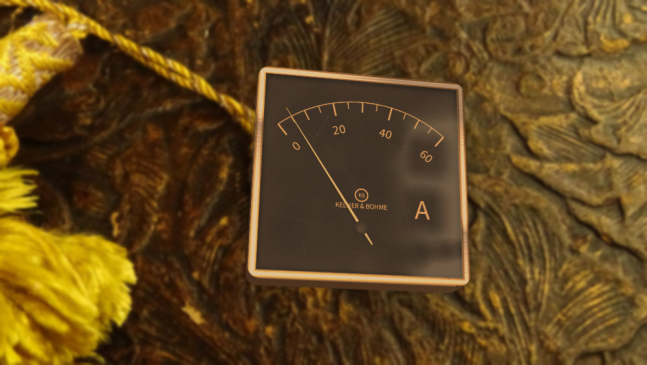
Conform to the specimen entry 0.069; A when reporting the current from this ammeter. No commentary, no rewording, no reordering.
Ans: 5; A
